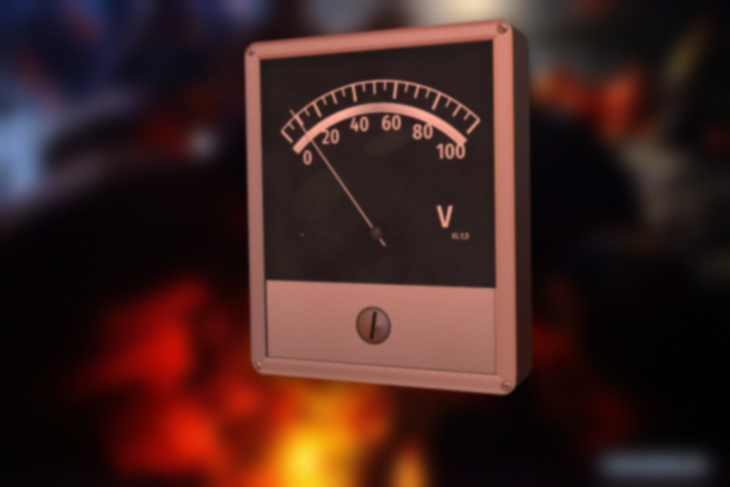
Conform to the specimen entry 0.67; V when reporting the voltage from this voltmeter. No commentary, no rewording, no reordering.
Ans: 10; V
